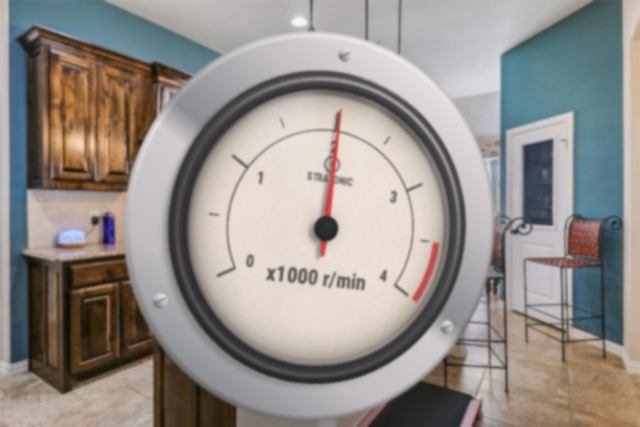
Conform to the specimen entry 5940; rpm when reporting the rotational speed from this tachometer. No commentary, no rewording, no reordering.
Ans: 2000; rpm
